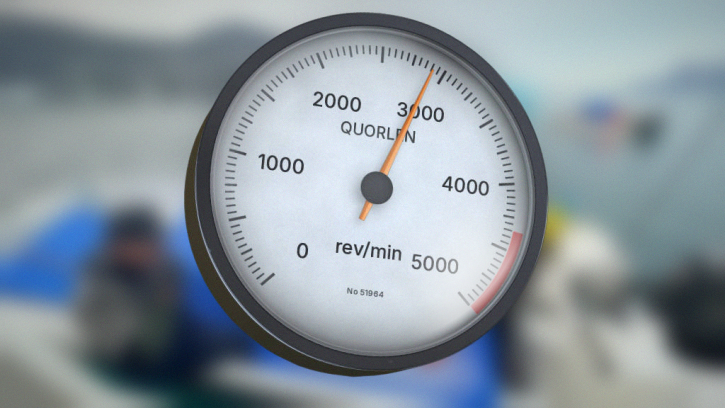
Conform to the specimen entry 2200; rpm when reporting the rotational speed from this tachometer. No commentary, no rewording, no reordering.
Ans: 2900; rpm
